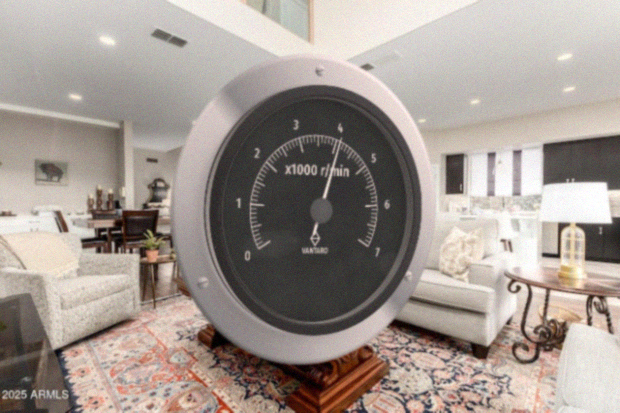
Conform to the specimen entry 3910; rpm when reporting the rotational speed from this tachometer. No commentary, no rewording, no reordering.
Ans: 4000; rpm
